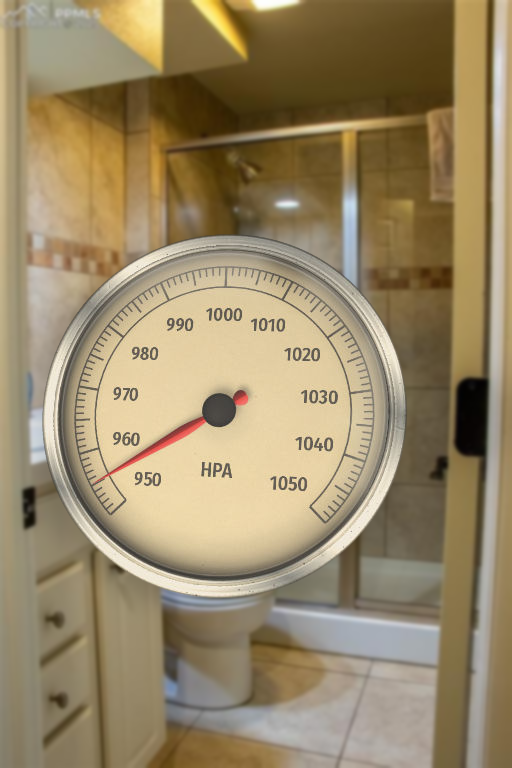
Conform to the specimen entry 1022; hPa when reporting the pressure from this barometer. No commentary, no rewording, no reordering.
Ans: 955; hPa
